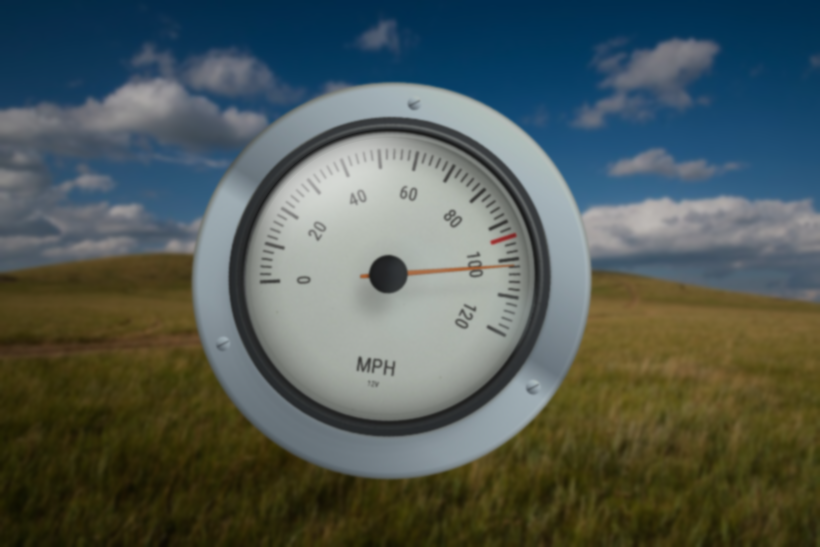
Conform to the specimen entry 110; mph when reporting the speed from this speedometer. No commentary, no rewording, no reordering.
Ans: 102; mph
